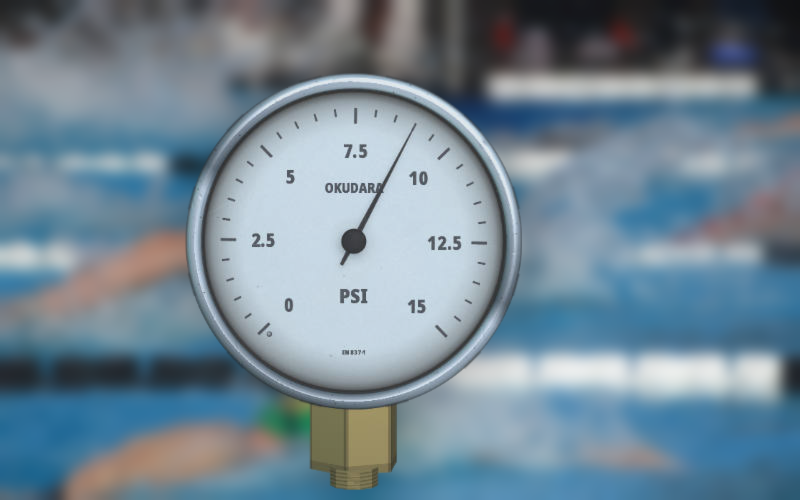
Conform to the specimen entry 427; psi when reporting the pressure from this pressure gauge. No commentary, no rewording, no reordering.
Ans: 9; psi
